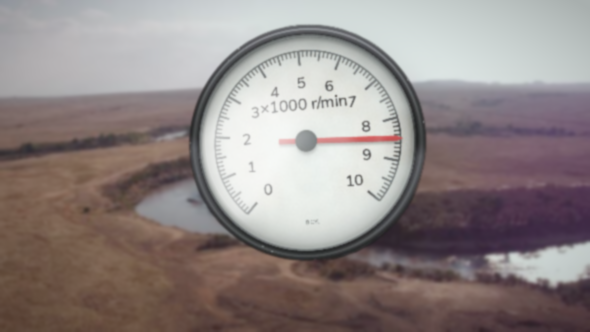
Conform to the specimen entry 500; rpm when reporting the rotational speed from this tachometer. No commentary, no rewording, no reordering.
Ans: 8500; rpm
